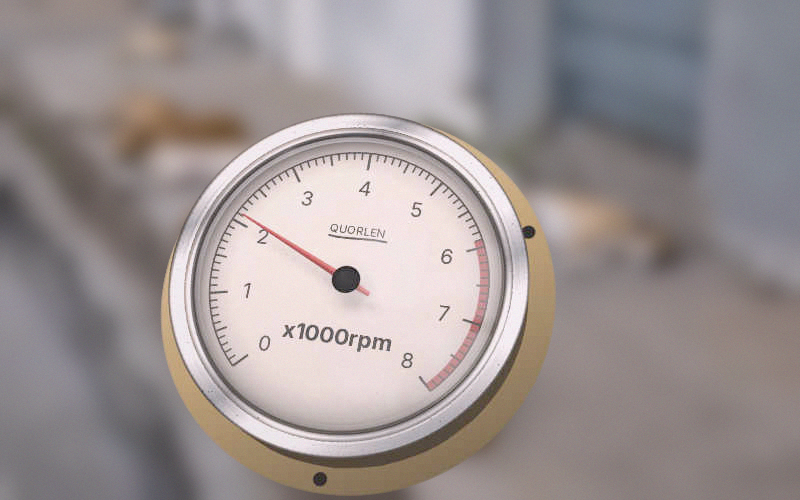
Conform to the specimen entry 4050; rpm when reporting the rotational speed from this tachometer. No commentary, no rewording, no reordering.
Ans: 2100; rpm
